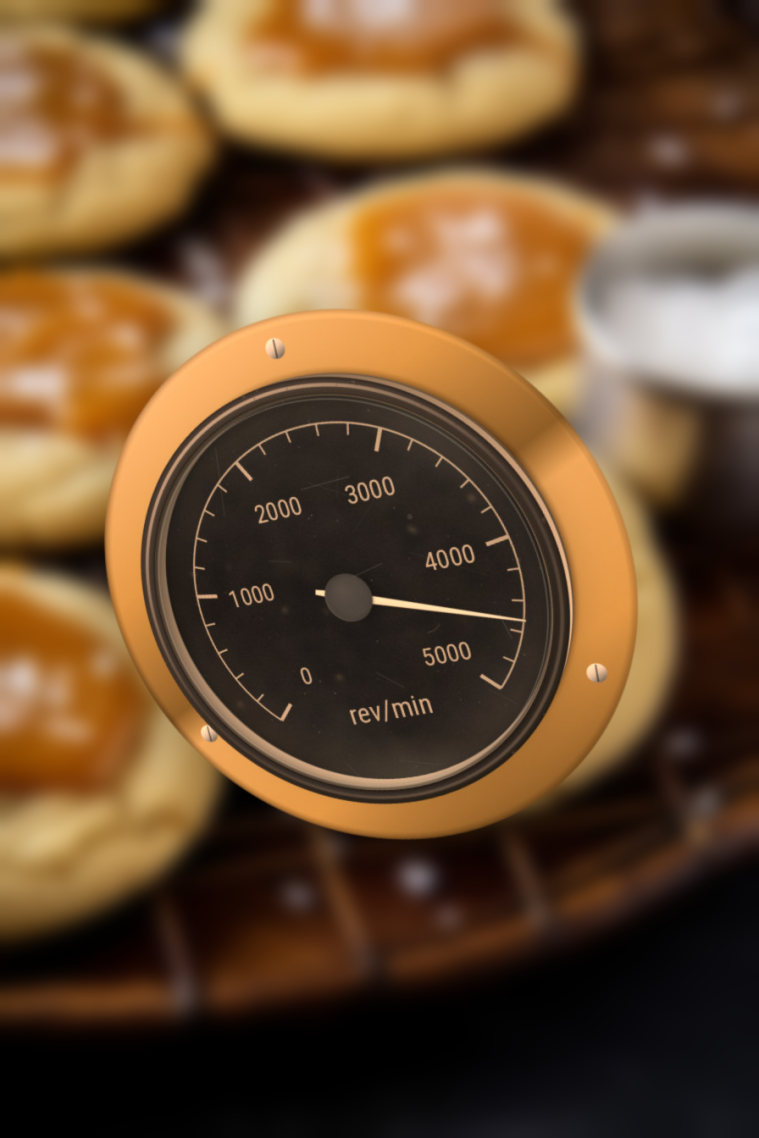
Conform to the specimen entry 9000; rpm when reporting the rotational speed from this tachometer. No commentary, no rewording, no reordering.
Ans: 4500; rpm
